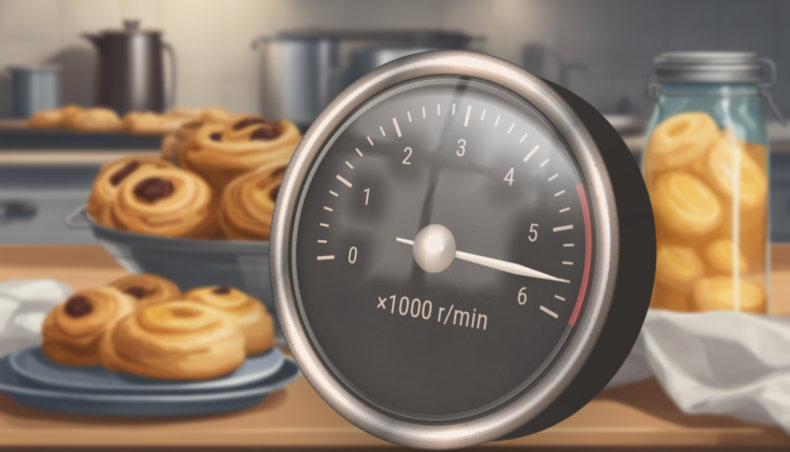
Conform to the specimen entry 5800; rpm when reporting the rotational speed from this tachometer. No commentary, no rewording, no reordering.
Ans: 5600; rpm
